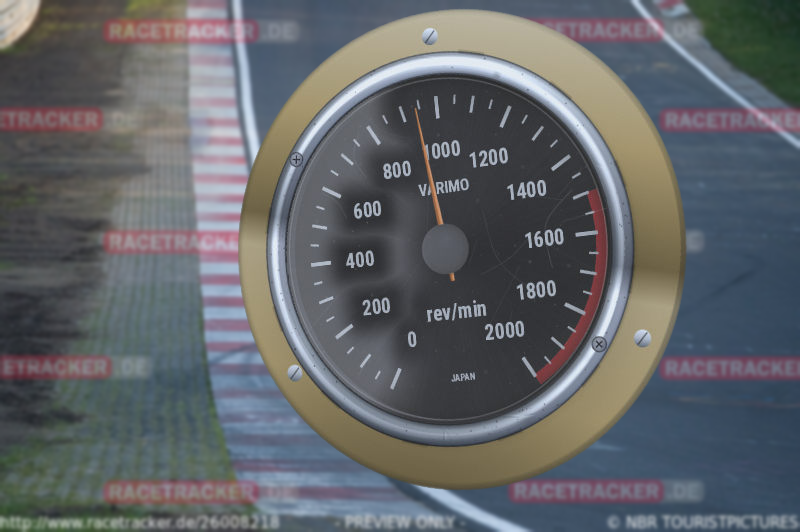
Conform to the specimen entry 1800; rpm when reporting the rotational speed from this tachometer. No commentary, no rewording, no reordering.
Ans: 950; rpm
